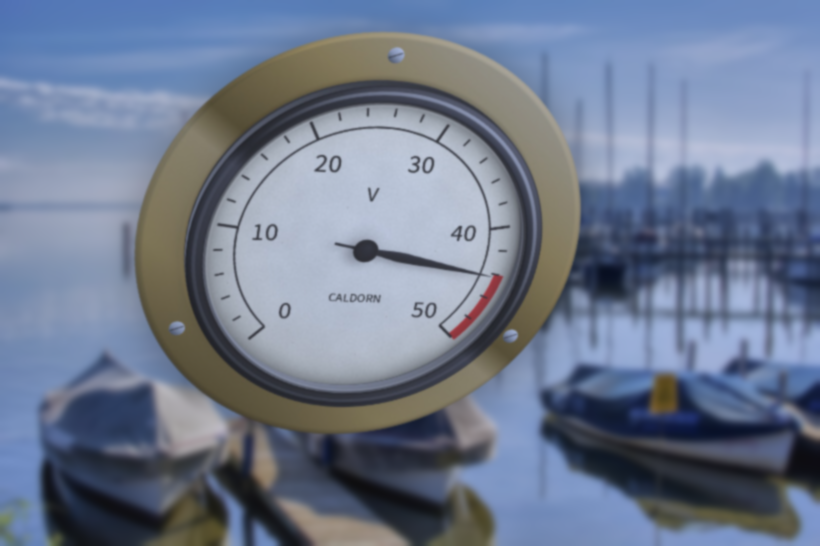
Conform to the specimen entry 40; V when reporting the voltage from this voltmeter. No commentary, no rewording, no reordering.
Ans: 44; V
